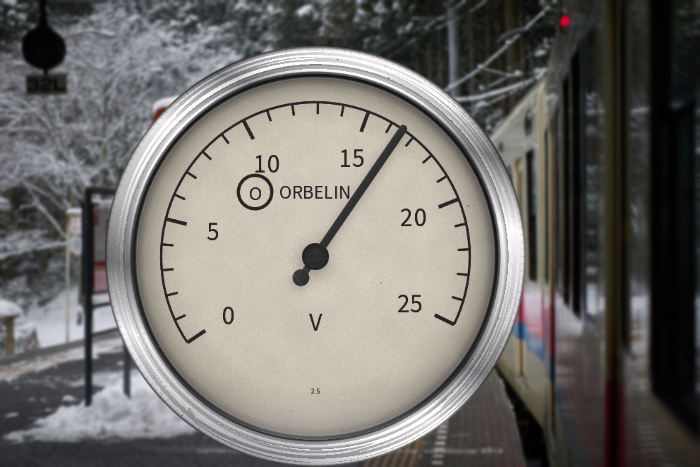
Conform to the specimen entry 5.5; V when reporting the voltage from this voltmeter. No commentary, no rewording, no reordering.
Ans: 16.5; V
